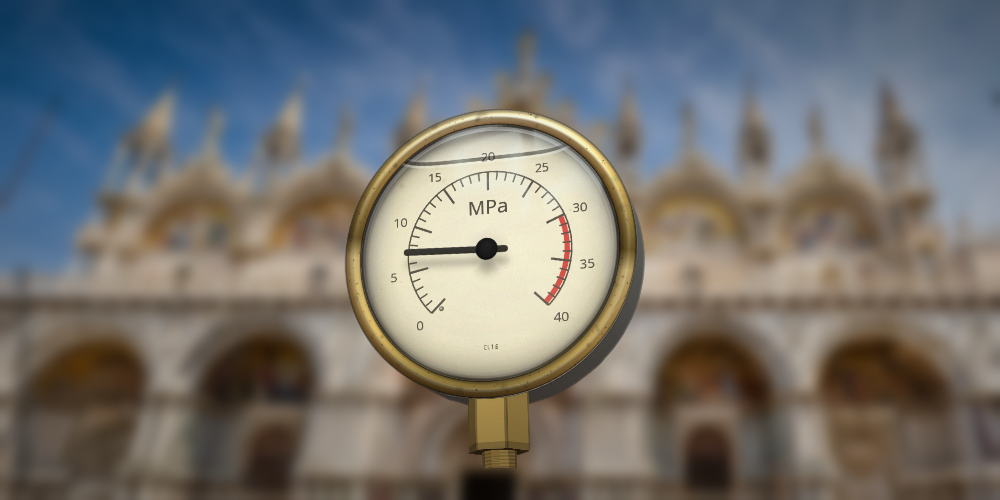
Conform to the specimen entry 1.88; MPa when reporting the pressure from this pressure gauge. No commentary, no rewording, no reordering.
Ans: 7; MPa
